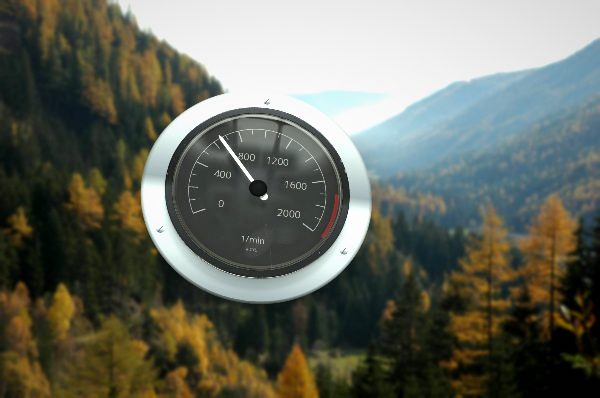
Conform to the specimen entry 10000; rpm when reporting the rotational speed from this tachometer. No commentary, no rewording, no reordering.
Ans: 650; rpm
